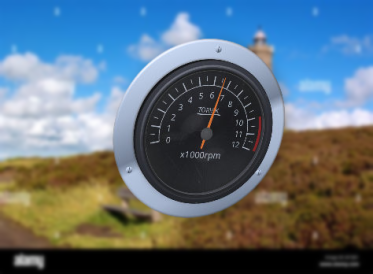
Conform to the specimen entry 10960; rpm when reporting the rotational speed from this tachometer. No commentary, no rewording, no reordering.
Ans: 6500; rpm
